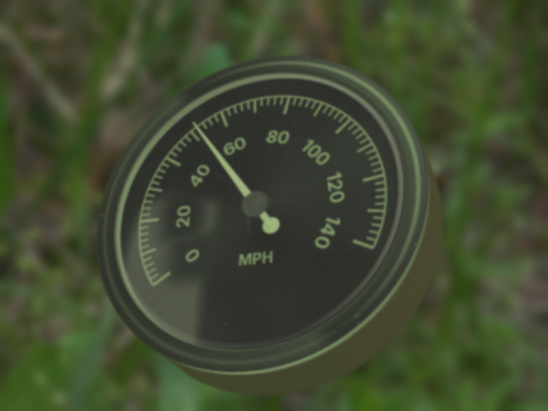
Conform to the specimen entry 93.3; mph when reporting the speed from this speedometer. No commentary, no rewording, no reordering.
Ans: 52; mph
